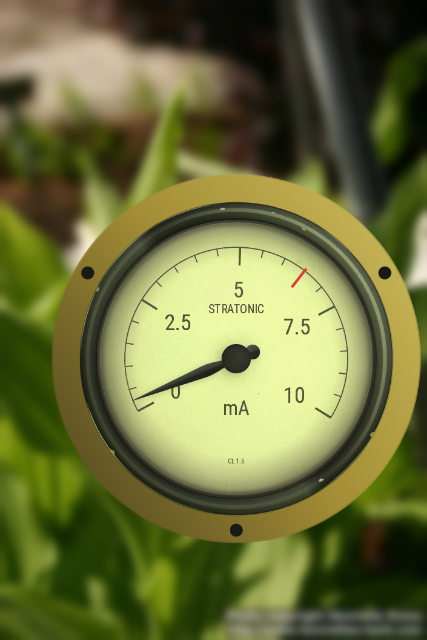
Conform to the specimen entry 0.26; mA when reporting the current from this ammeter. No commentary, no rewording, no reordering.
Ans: 0.25; mA
